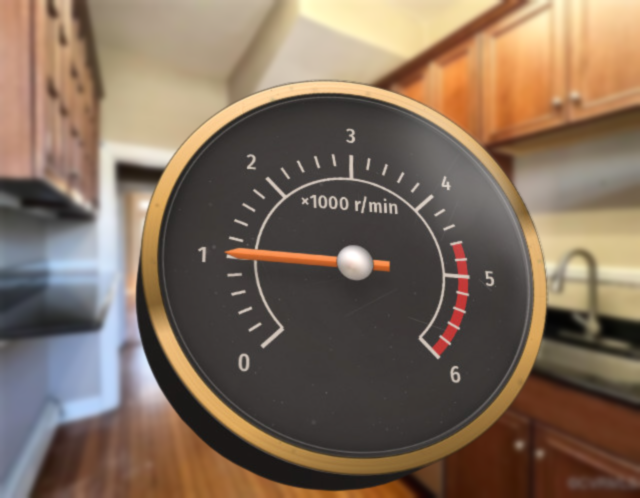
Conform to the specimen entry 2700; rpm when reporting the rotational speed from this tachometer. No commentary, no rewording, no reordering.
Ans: 1000; rpm
